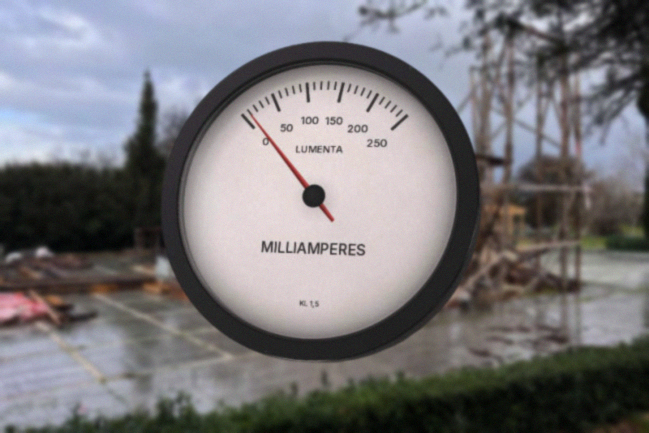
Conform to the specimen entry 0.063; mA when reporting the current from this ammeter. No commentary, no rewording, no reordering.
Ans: 10; mA
